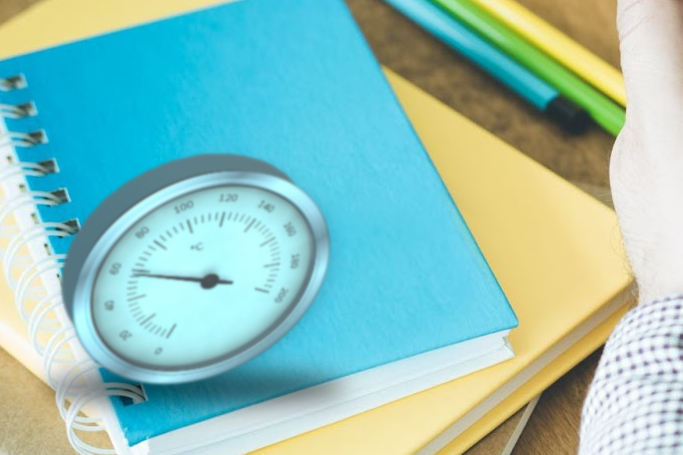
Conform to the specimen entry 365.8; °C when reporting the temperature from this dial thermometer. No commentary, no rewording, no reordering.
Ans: 60; °C
